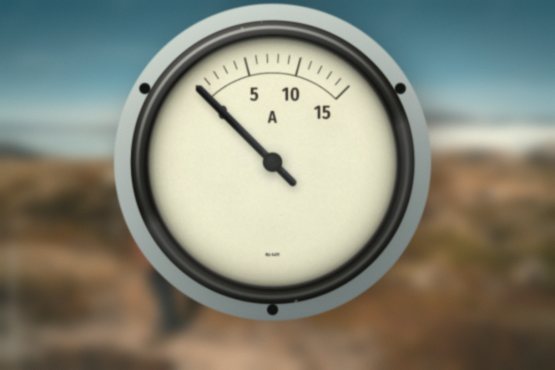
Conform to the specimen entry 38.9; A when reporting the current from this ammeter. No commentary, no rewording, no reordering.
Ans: 0; A
